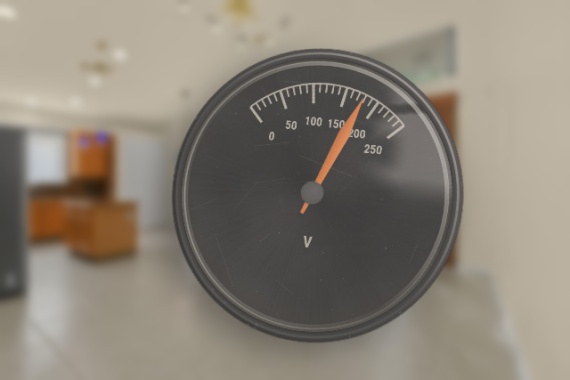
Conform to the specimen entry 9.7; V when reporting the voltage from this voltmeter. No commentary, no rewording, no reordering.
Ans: 180; V
